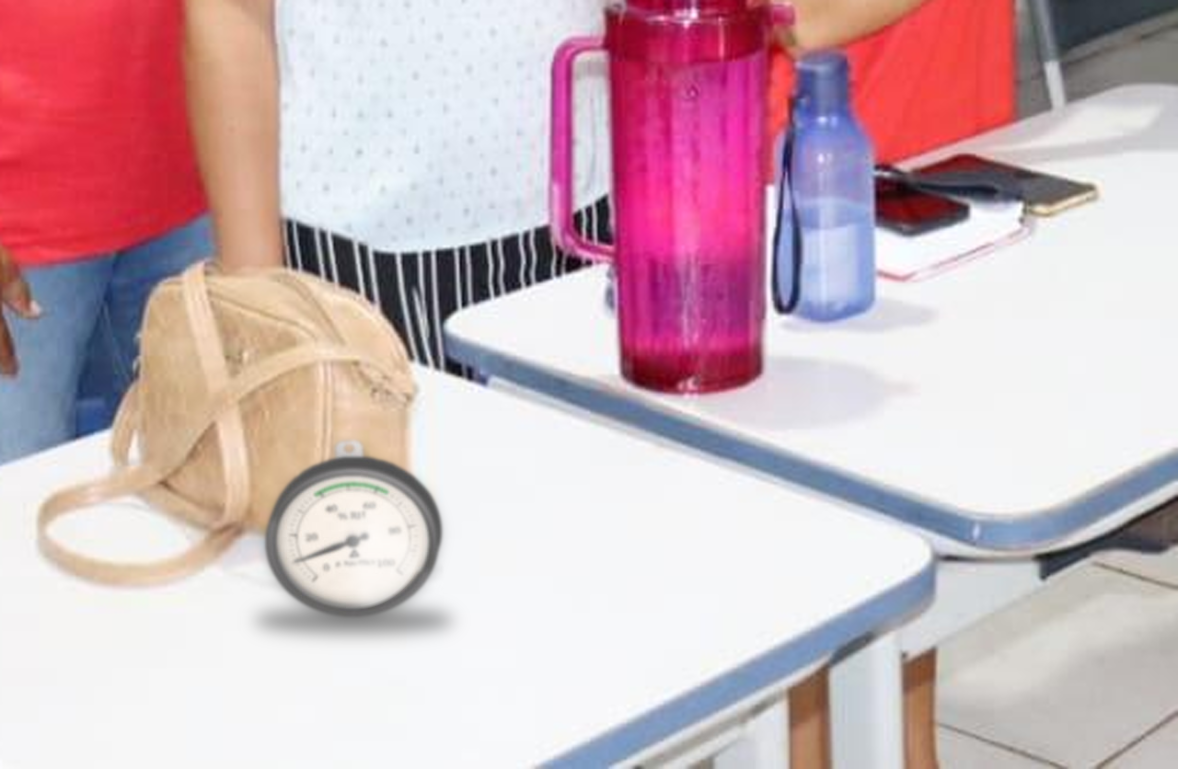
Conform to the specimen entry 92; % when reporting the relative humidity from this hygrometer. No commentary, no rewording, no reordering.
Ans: 10; %
